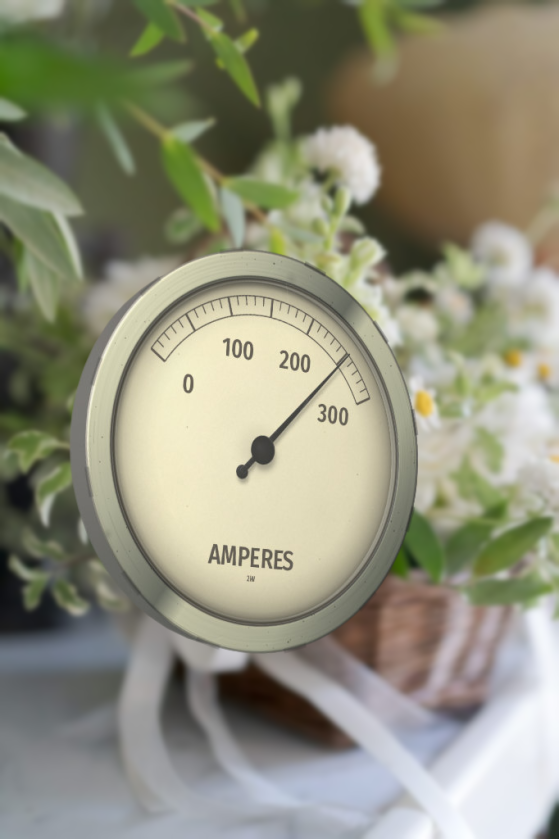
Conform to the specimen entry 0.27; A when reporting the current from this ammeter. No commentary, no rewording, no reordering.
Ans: 250; A
